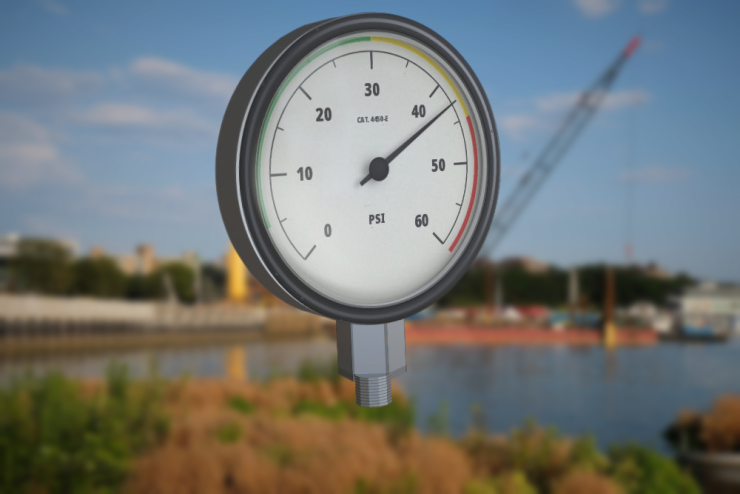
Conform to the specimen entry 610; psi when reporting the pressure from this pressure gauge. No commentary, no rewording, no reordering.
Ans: 42.5; psi
